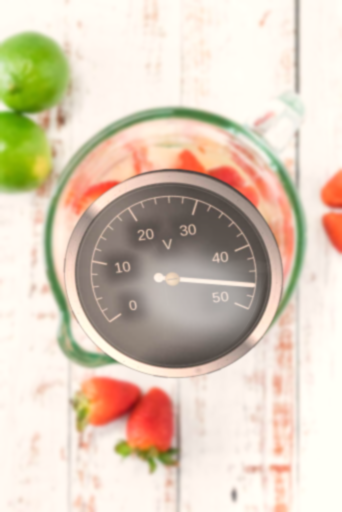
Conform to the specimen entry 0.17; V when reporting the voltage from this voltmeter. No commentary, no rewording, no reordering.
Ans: 46; V
